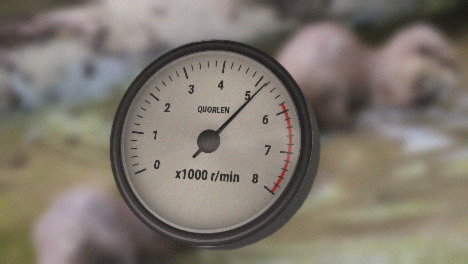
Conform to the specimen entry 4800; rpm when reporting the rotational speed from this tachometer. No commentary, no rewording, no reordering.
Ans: 5200; rpm
